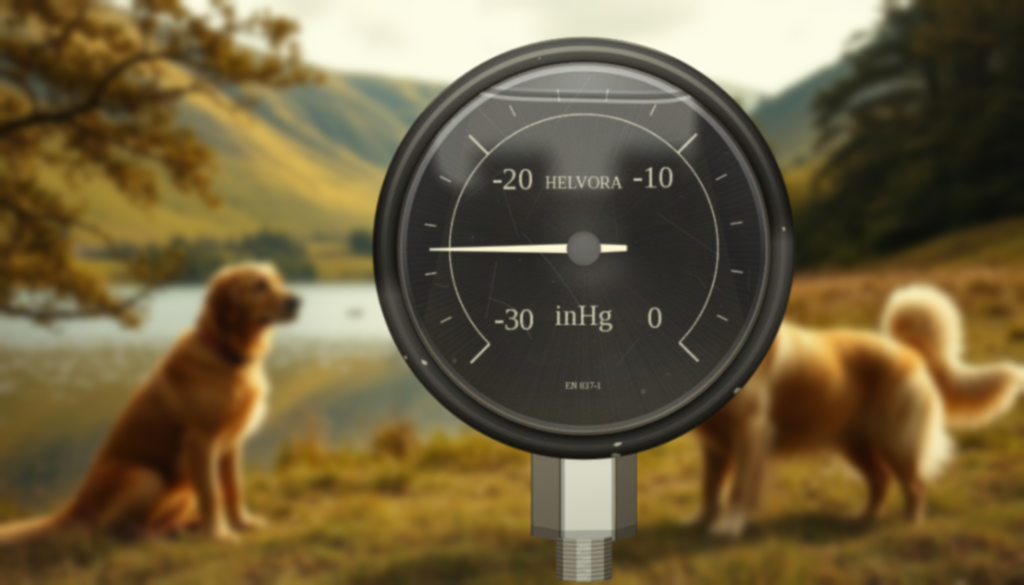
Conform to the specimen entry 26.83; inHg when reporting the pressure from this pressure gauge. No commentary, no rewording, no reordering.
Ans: -25; inHg
